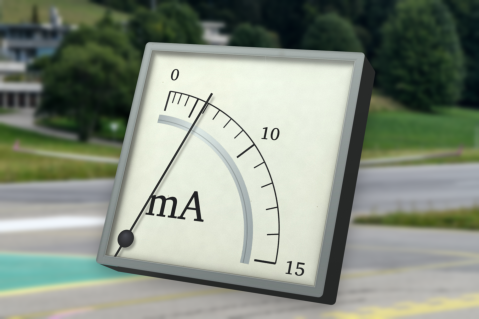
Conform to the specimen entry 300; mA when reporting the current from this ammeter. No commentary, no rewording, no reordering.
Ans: 6; mA
